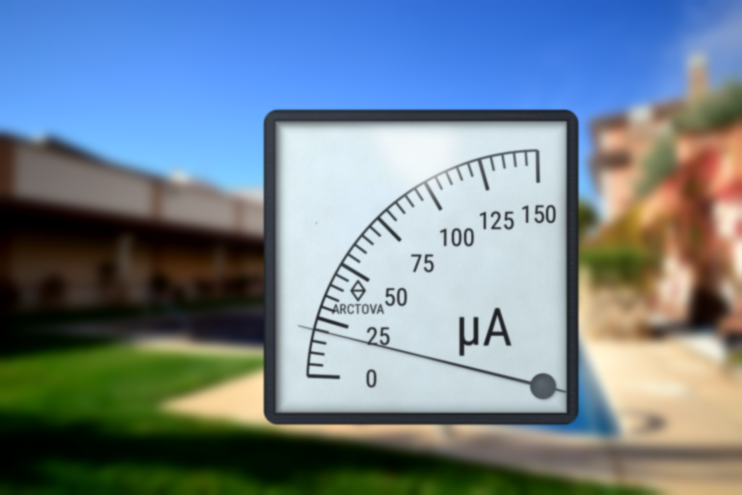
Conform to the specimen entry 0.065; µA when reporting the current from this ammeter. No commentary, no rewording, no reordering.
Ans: 20; µA
